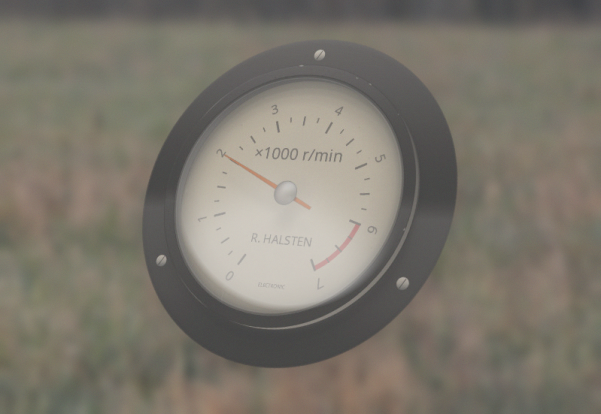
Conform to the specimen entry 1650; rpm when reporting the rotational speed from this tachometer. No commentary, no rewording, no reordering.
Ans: 2000; rpm
